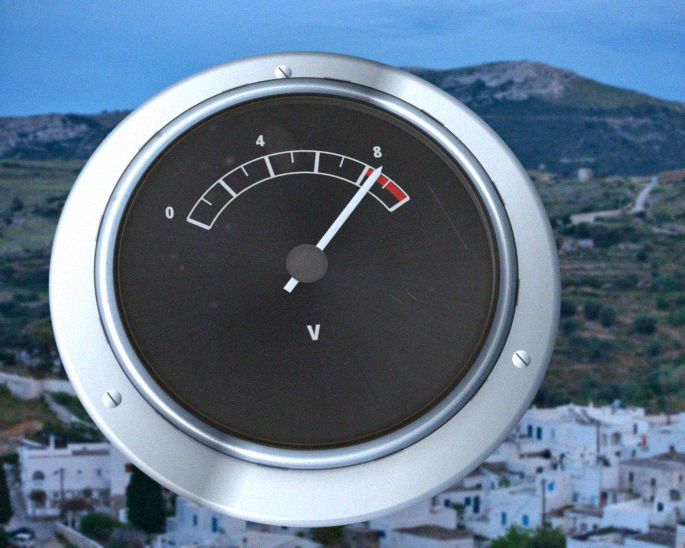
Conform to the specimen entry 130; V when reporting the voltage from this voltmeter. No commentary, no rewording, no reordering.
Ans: 8.5; V
